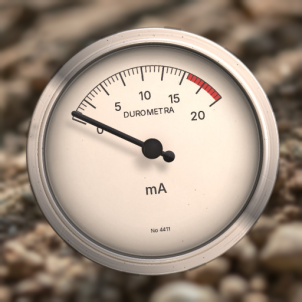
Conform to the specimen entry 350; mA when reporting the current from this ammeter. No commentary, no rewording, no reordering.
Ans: 0.5; mA
